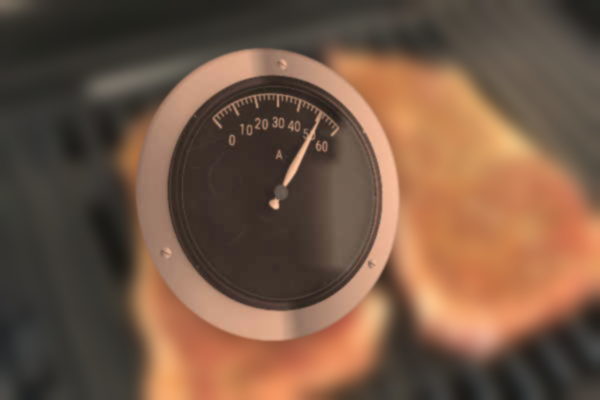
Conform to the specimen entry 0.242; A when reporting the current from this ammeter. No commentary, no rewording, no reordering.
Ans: 50; A
